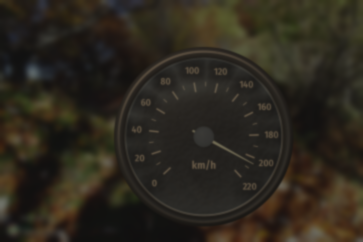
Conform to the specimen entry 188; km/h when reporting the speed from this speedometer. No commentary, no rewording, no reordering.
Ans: 205; km/h
